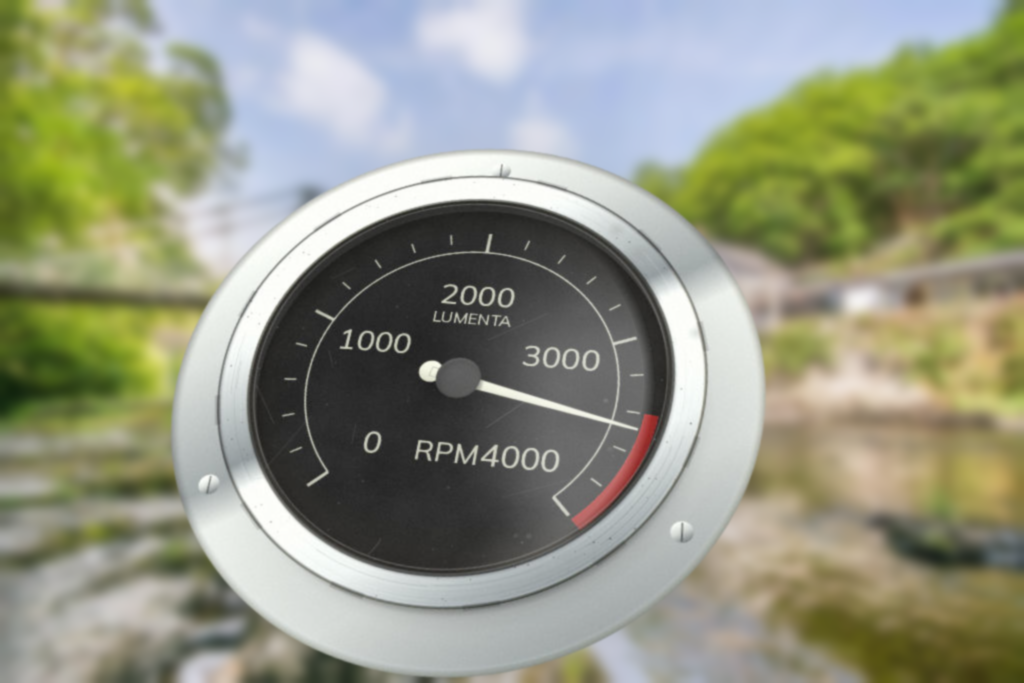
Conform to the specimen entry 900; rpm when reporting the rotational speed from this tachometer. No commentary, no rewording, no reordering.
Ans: 3500; rpm
